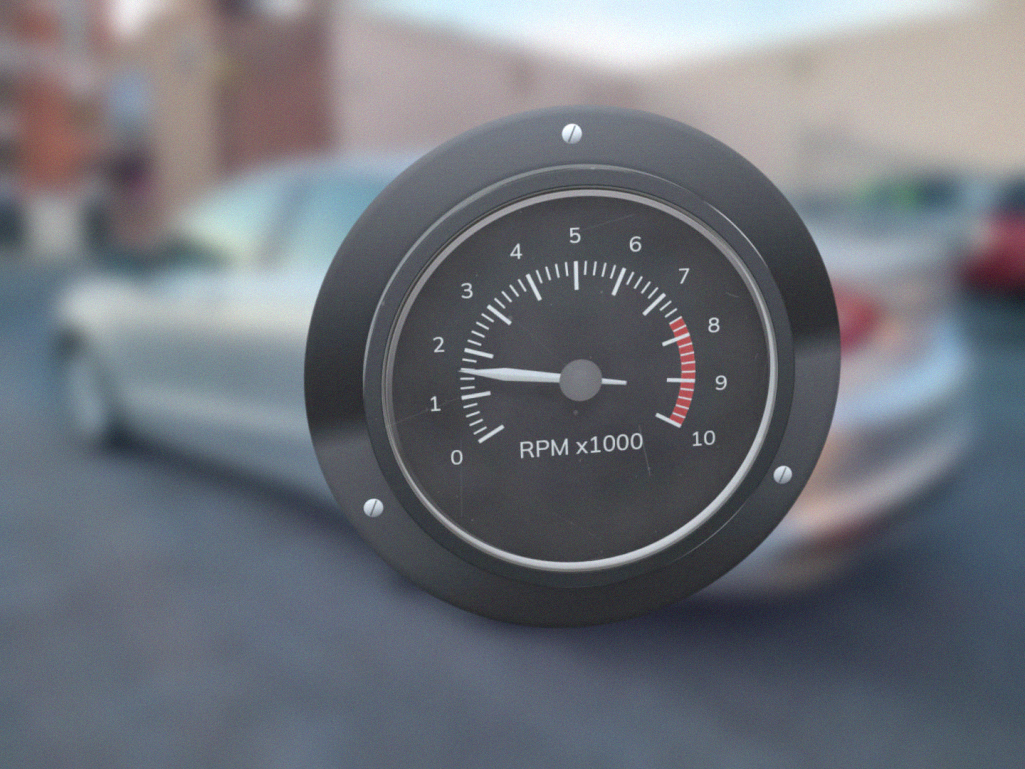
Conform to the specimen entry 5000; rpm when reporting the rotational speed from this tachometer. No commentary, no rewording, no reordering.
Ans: 1600; rpm
